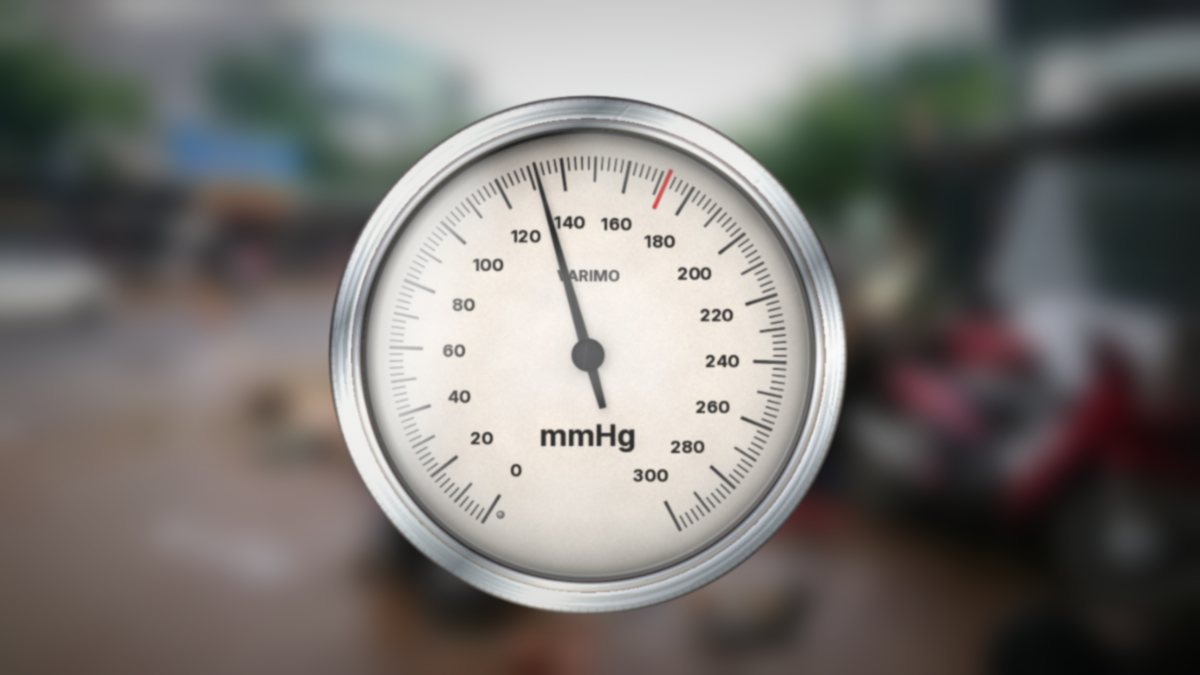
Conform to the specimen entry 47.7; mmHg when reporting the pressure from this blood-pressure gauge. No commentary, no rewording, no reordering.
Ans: 132; mmHg
